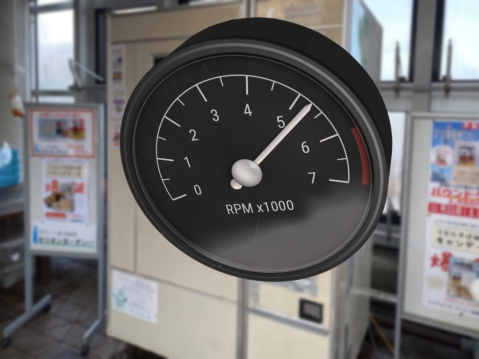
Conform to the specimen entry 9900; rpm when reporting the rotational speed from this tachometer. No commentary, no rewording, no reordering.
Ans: 5250; rpm
